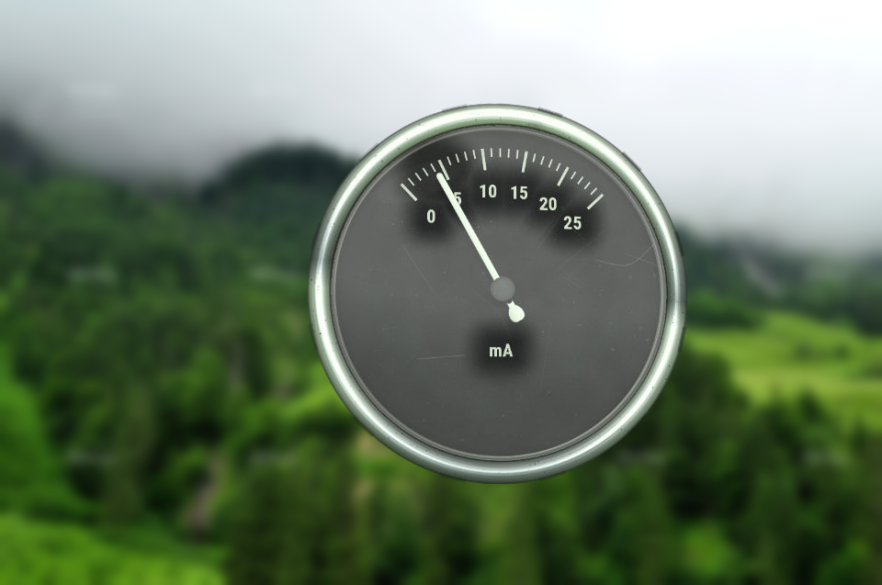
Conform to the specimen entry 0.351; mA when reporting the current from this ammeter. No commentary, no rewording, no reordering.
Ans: 4; mA
